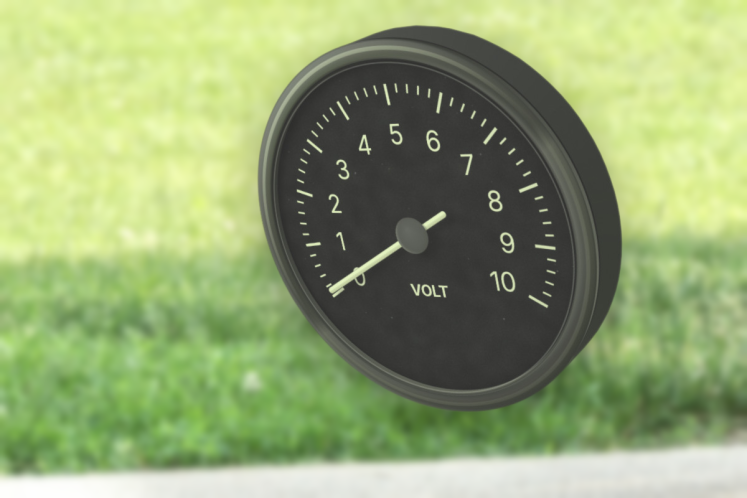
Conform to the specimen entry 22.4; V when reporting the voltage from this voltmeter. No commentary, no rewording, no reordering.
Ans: 0.1; V
